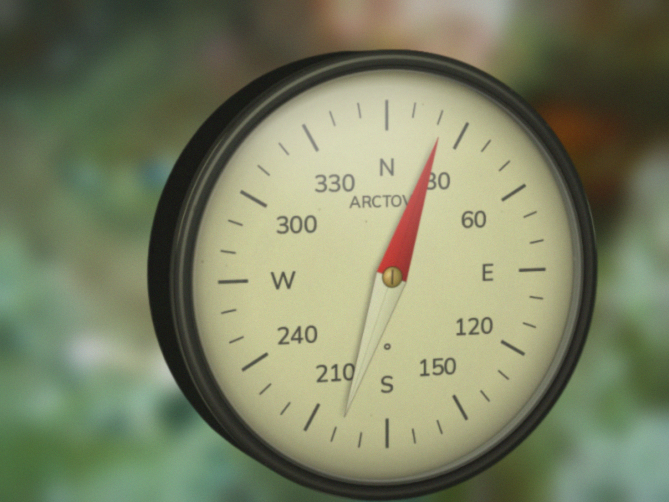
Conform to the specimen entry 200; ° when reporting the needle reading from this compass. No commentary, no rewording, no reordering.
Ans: 20; °
